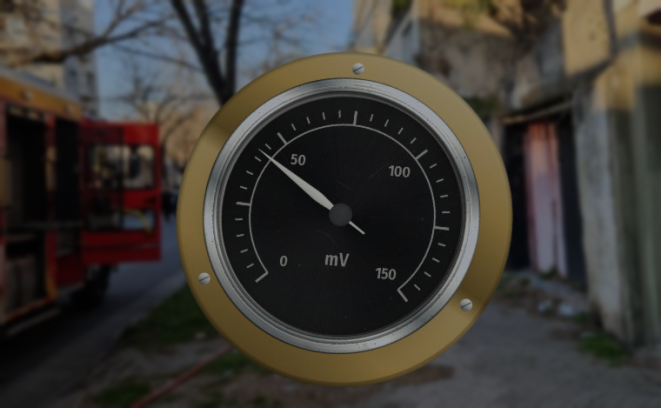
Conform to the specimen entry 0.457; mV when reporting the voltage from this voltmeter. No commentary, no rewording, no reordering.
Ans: 42.5; mV
